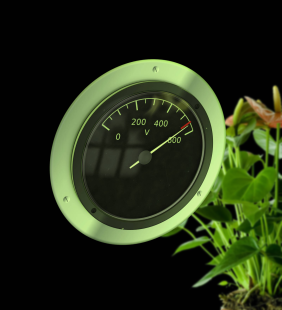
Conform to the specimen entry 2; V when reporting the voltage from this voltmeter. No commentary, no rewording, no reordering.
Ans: 550; V
